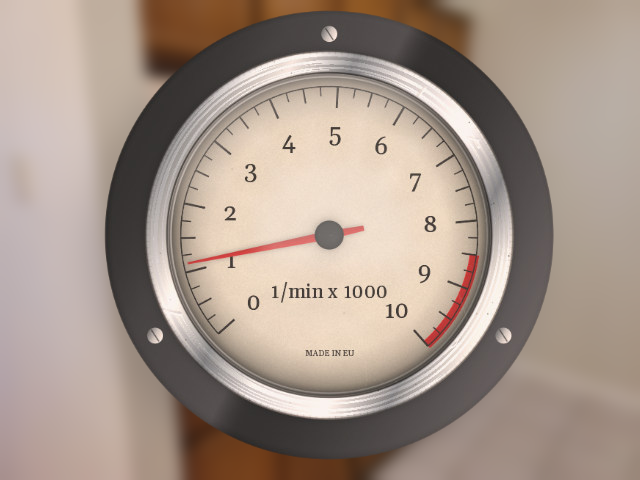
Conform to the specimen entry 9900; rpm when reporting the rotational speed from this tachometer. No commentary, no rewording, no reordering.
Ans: 1125; rpm
